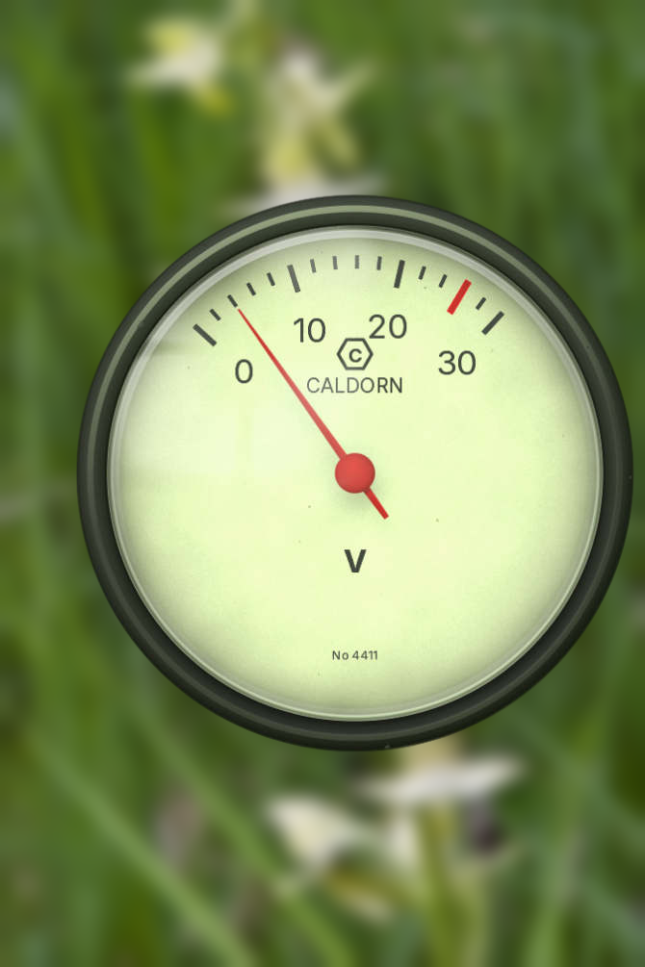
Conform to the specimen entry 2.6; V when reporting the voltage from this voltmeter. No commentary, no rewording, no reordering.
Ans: 4; V
